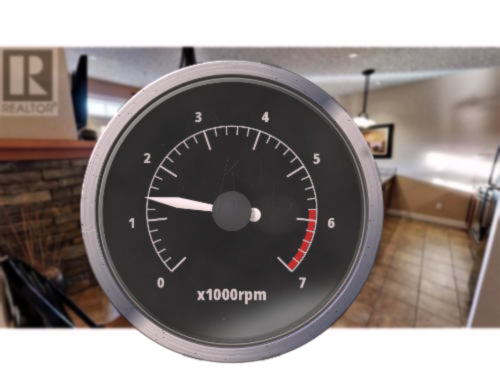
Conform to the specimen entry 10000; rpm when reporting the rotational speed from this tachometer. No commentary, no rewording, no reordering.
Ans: 1400; rpm
